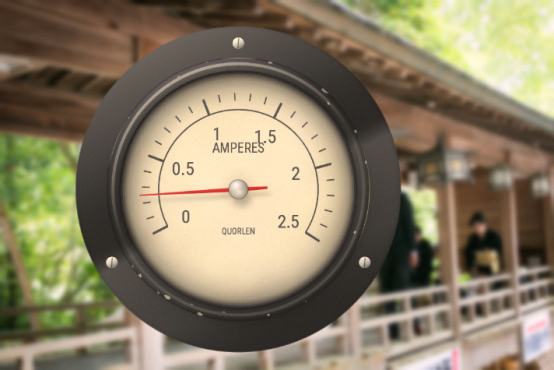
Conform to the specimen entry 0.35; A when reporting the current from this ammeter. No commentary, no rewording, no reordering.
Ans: 0.25; A
